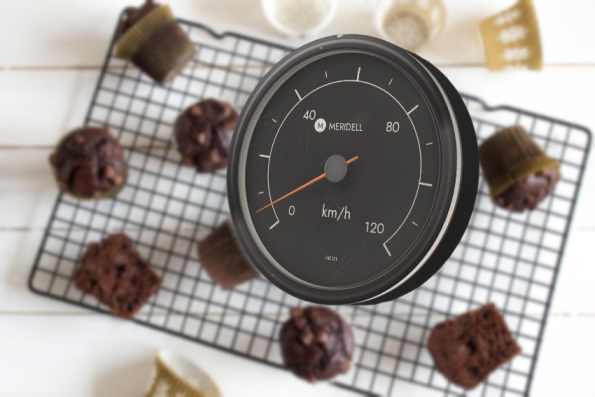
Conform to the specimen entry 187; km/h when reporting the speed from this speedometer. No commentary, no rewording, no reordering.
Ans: 5; km/h
